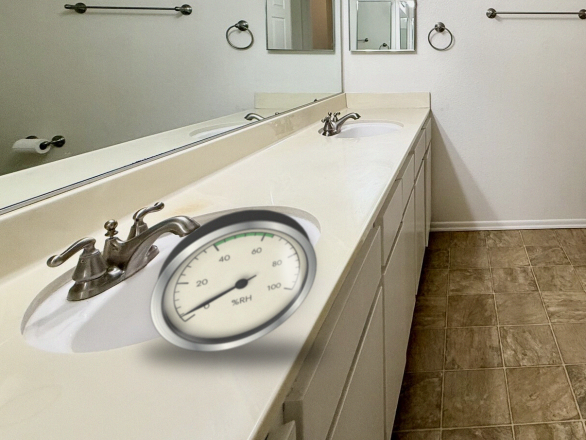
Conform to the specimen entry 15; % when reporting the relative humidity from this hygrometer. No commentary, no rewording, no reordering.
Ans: 4; %
